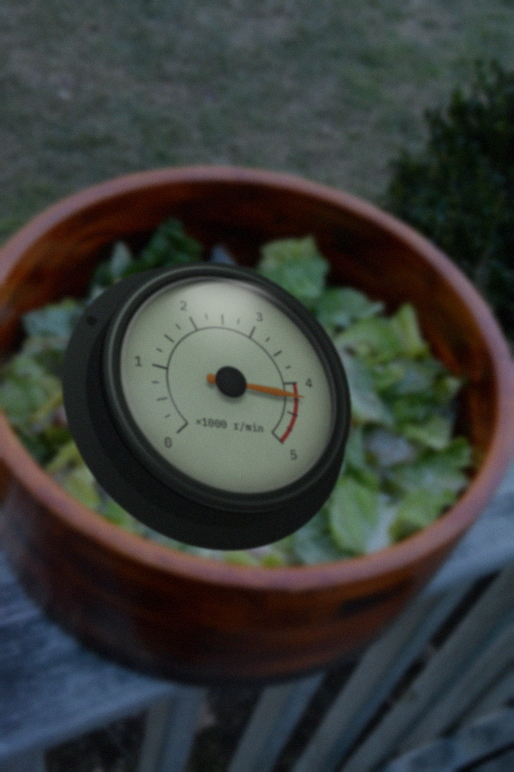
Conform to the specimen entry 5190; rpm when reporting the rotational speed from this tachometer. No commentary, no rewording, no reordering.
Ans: 4250; rpm
